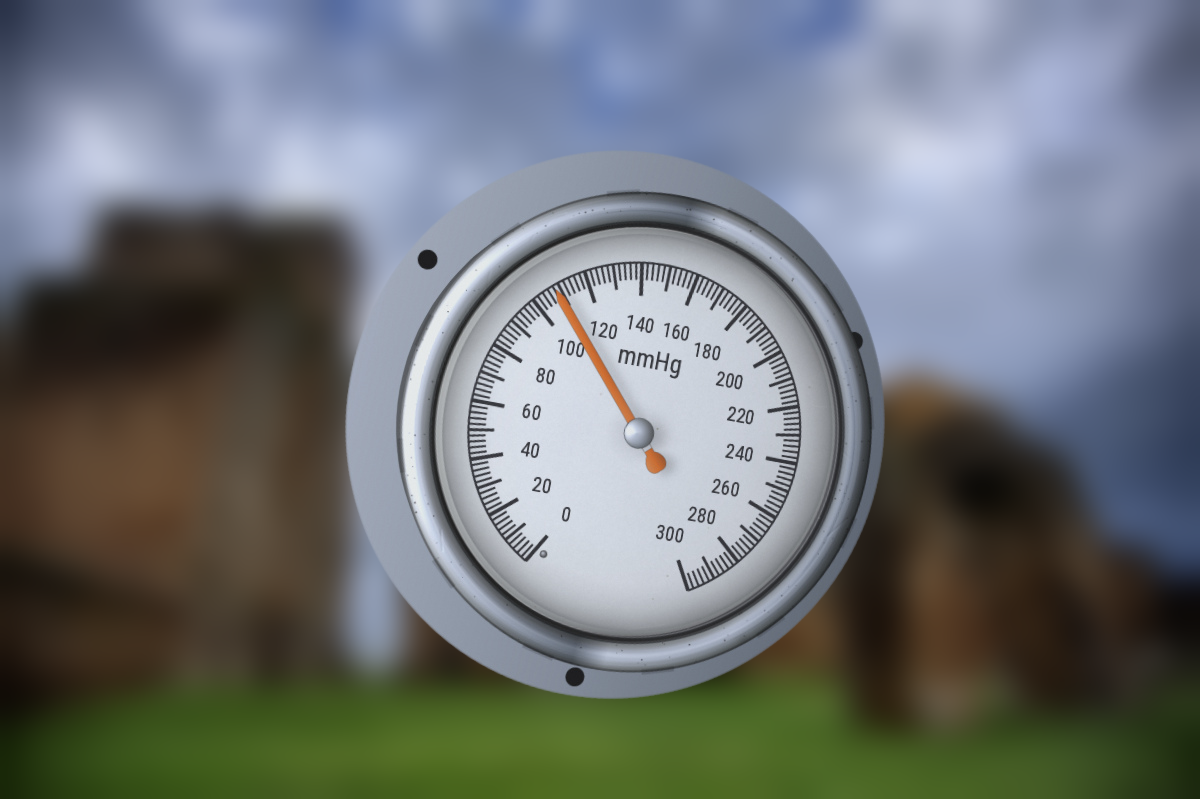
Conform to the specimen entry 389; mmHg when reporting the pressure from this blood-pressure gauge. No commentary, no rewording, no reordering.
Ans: 108; mmHg
